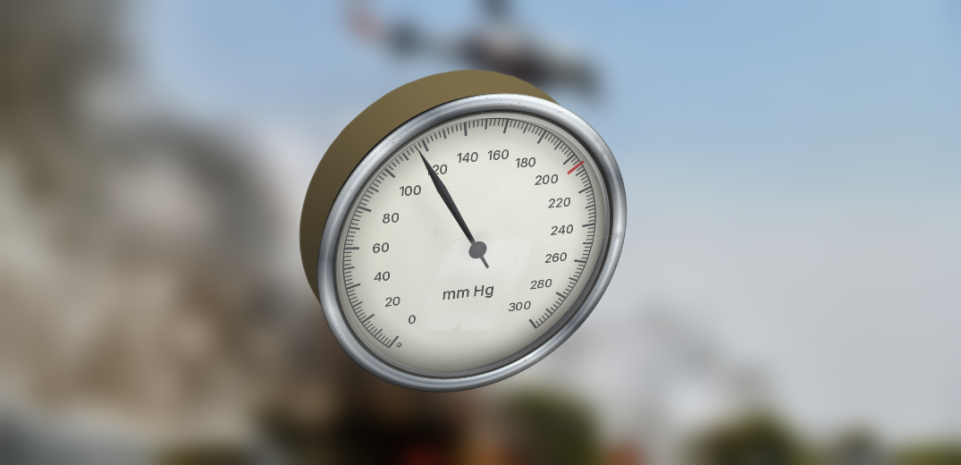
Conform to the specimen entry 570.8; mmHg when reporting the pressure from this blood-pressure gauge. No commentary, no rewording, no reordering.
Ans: 116; mmHg
